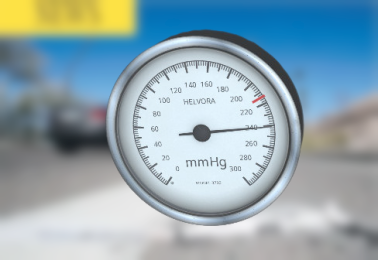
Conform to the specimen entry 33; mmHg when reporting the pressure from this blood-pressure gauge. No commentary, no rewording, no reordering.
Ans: 240; mmHg
